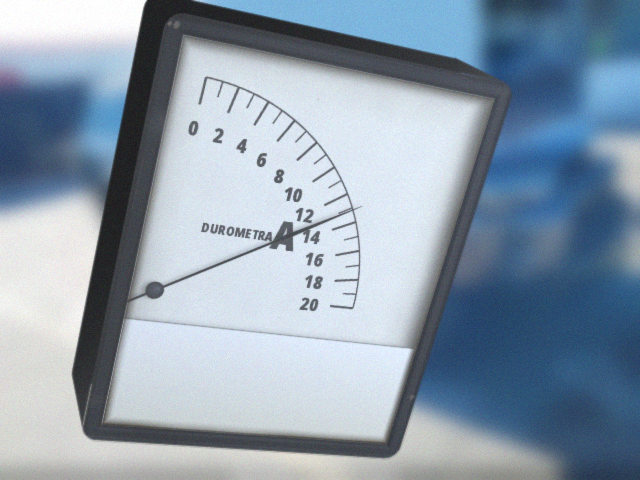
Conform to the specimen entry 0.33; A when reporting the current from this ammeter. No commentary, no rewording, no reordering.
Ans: 13; A
